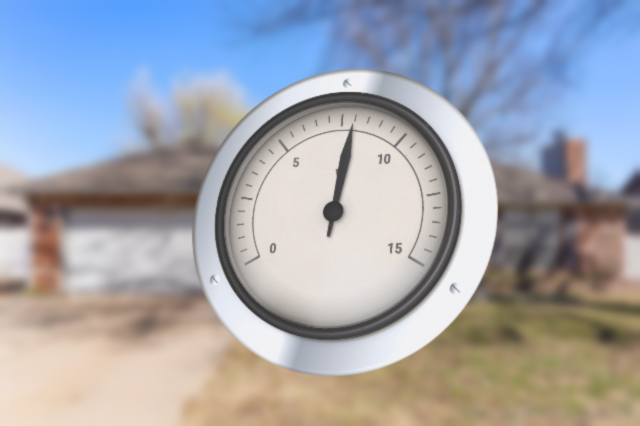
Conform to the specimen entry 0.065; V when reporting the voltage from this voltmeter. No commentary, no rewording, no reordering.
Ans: 8; V
